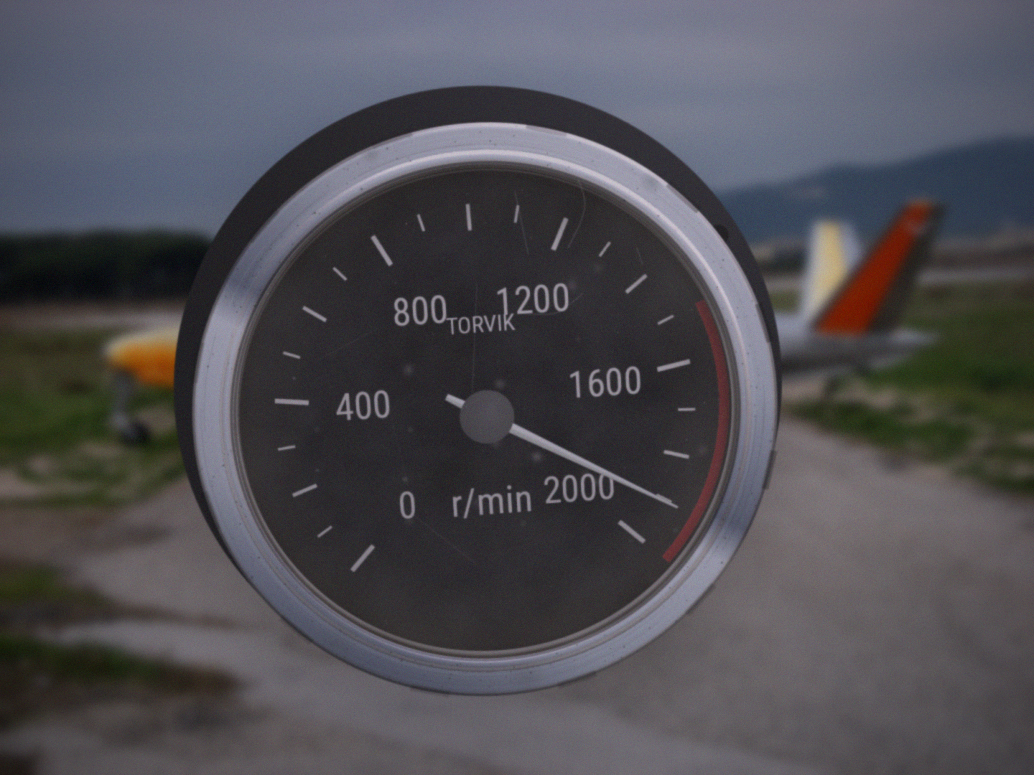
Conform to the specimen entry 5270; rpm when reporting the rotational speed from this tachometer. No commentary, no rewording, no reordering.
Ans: 1900; rpm
